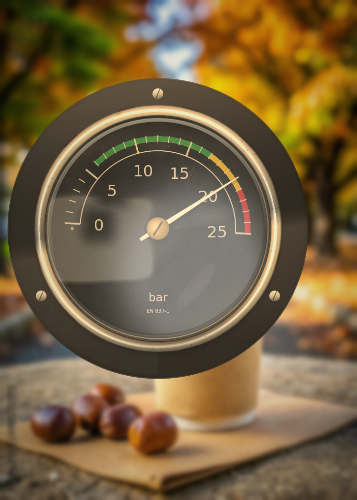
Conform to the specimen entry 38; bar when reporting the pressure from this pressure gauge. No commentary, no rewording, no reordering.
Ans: 20; bar
